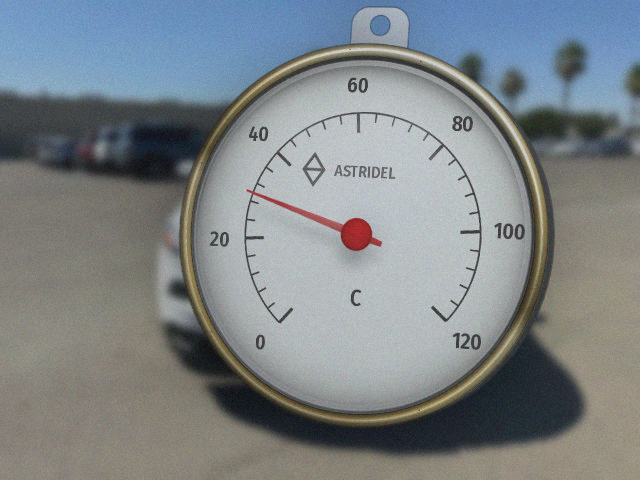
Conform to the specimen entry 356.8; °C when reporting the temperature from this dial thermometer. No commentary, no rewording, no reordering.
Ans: 30; °C
